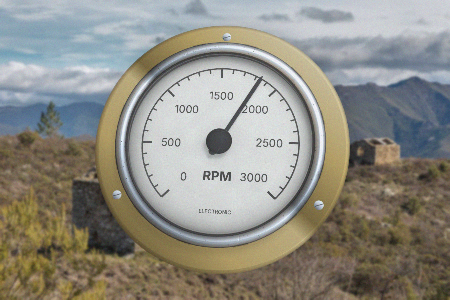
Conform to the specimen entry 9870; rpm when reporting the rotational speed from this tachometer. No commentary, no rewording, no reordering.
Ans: 1850; rpm
